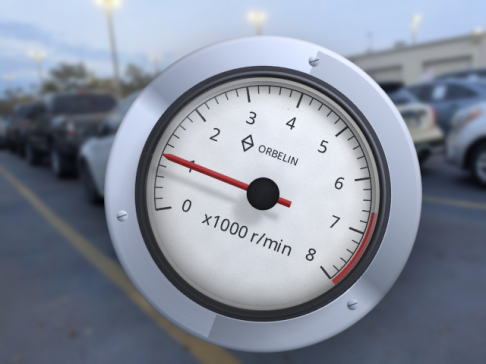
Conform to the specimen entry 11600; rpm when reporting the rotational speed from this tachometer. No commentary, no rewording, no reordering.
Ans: 1000; rpm
